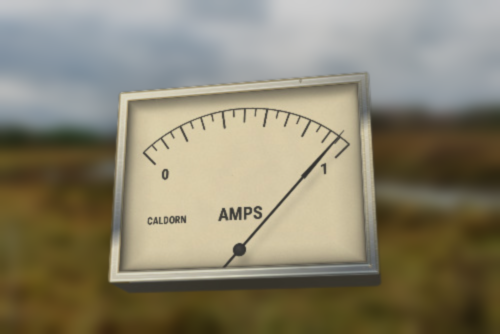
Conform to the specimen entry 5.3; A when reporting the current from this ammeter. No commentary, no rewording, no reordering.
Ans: 0.95; A
